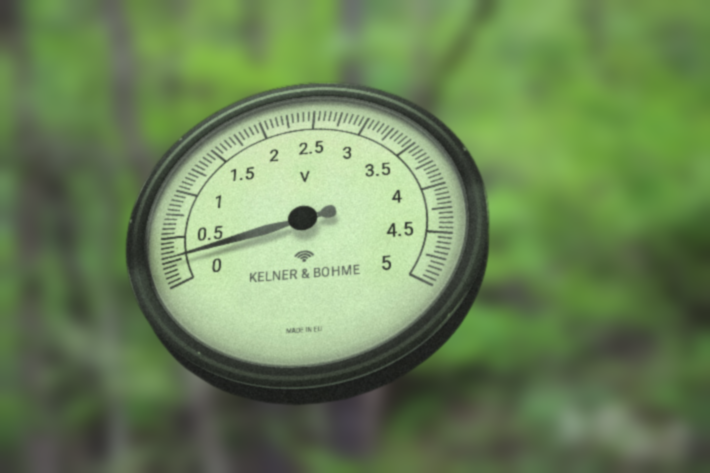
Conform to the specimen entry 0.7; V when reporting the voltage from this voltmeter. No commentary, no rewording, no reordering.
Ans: 0.25; V
